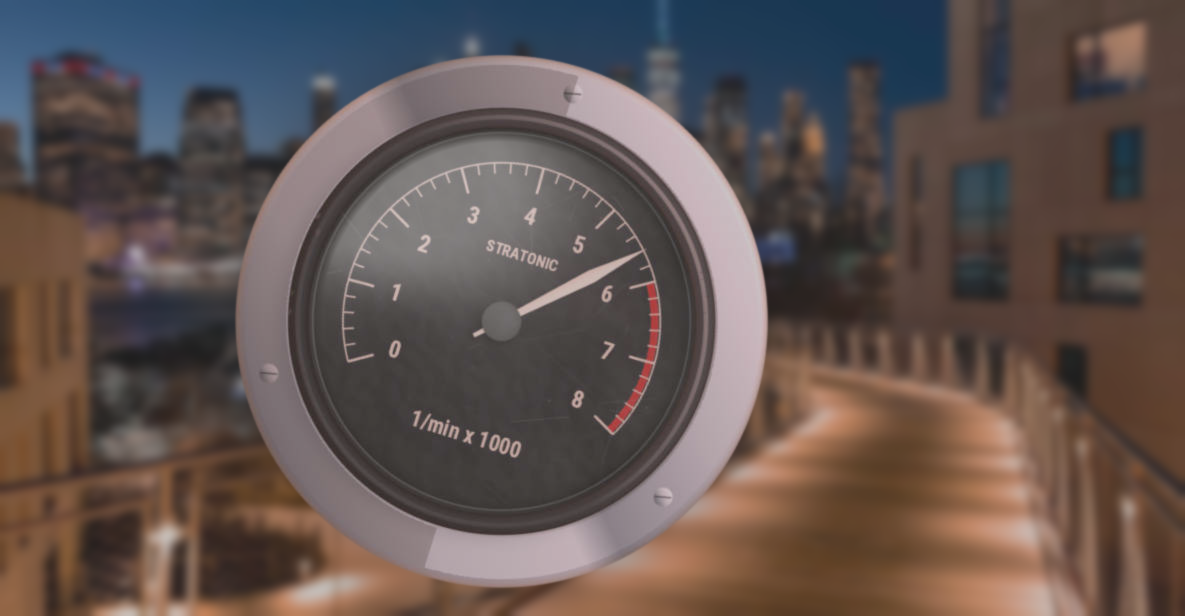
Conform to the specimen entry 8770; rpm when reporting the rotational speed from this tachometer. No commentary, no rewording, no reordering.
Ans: 5600; rpm
